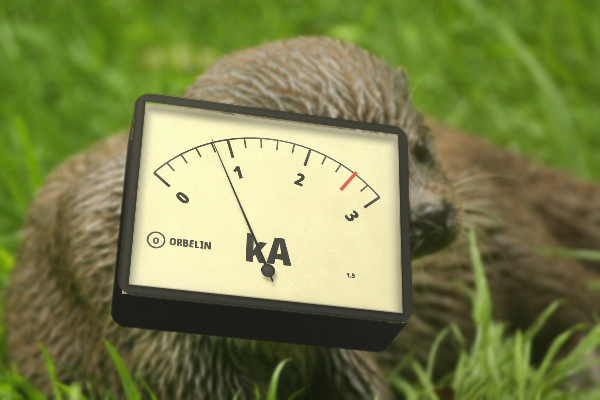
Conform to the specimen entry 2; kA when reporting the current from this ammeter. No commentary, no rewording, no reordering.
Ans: 0.8; kA
